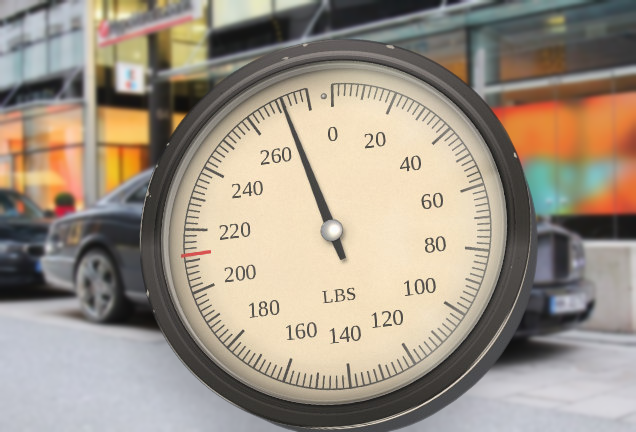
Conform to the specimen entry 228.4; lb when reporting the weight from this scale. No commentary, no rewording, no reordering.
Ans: 272; lb
